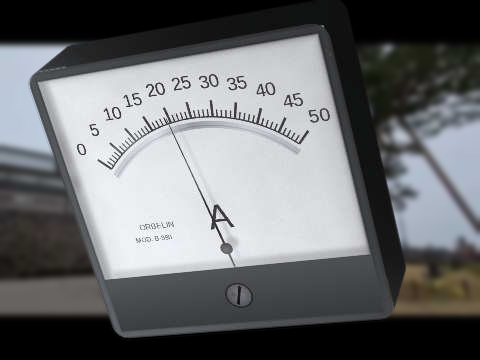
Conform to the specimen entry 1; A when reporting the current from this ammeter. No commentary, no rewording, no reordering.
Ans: 20; A
